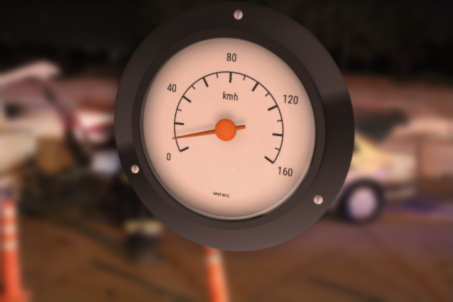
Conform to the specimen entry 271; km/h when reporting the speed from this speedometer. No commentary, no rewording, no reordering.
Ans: 10; km/h
